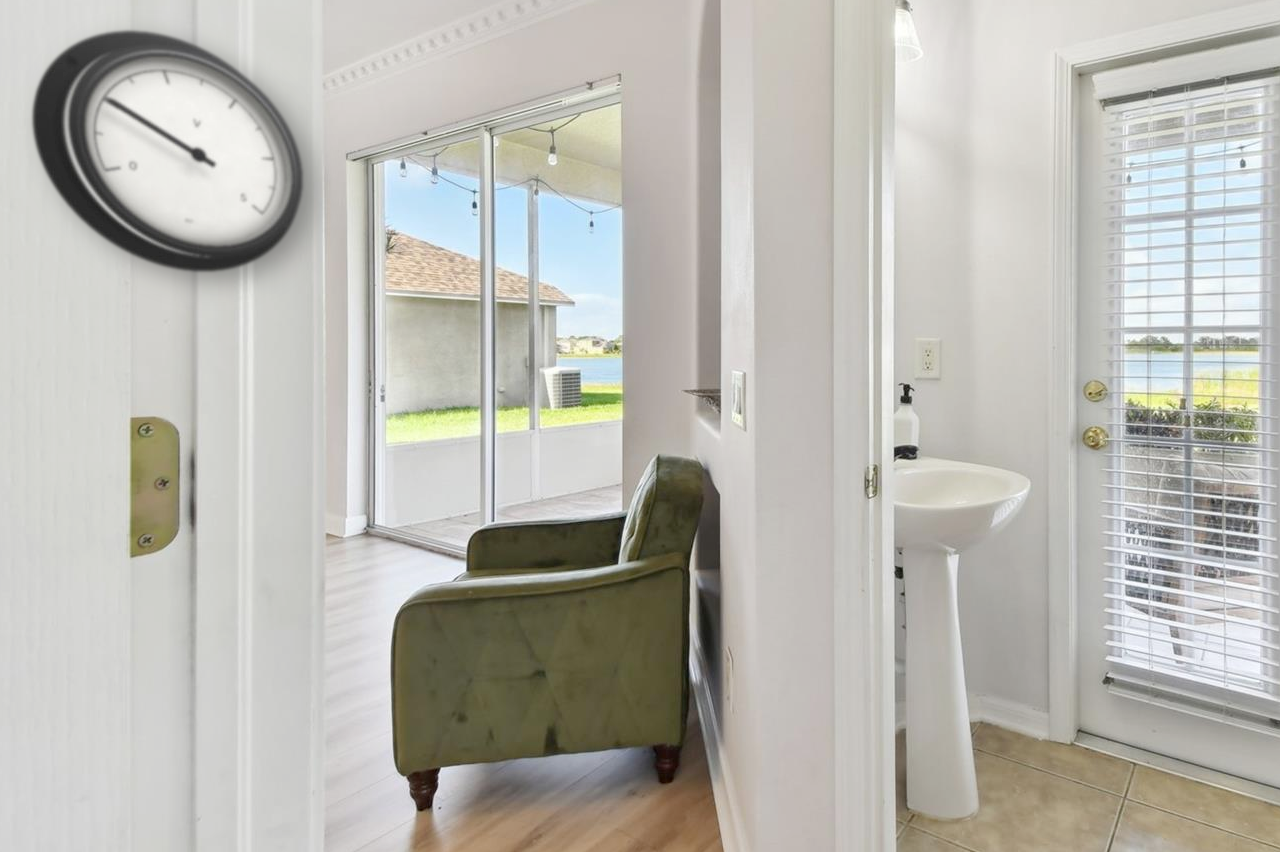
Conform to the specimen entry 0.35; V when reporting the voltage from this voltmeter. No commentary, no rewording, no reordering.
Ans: 1; V
